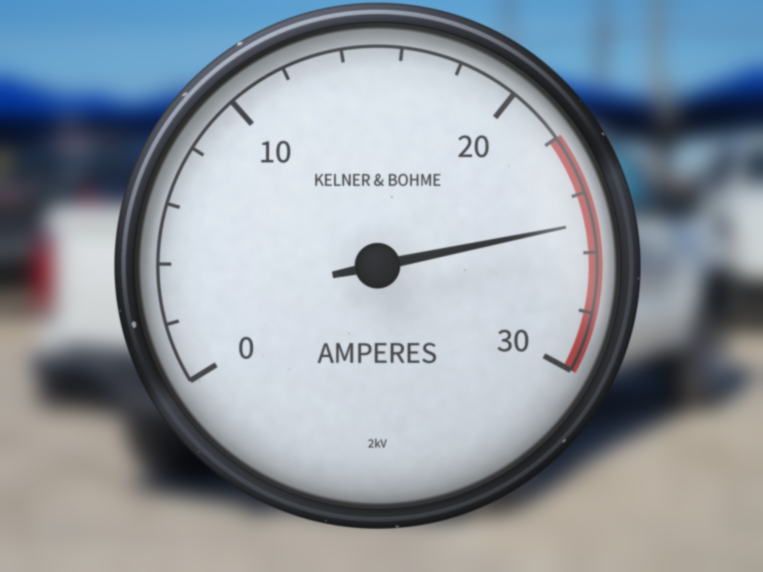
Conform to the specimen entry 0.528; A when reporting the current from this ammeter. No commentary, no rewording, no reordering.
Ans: 25; A
